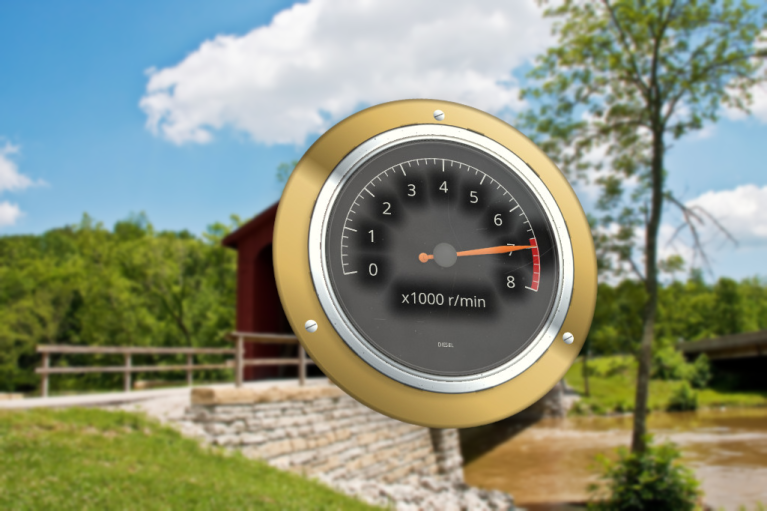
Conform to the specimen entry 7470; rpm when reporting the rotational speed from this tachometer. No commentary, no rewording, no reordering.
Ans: 7000; rpm
